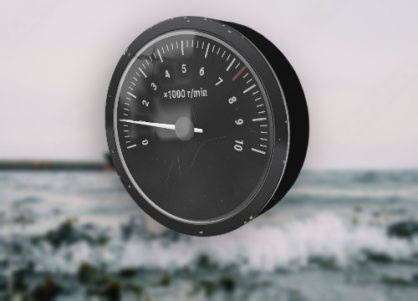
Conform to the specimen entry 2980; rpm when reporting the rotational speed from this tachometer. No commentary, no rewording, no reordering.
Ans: 1000; rpm
